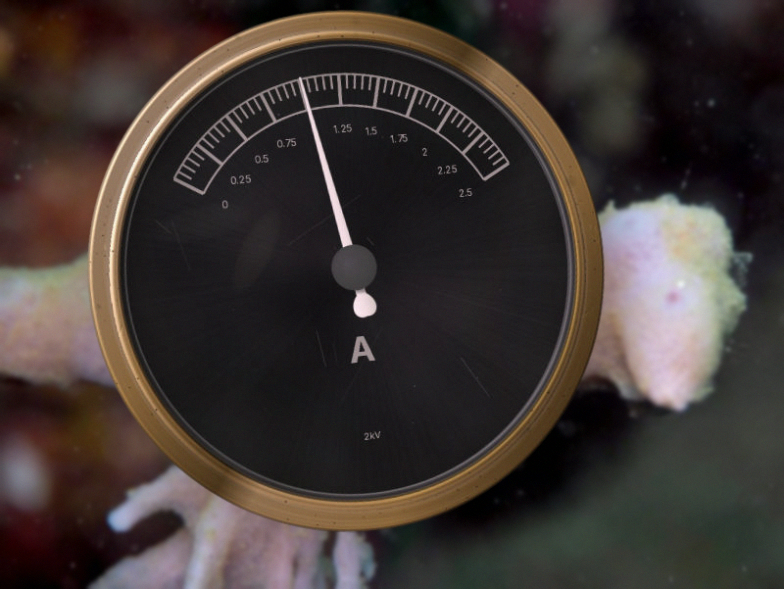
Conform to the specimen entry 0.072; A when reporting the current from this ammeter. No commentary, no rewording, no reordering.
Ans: 1; A
